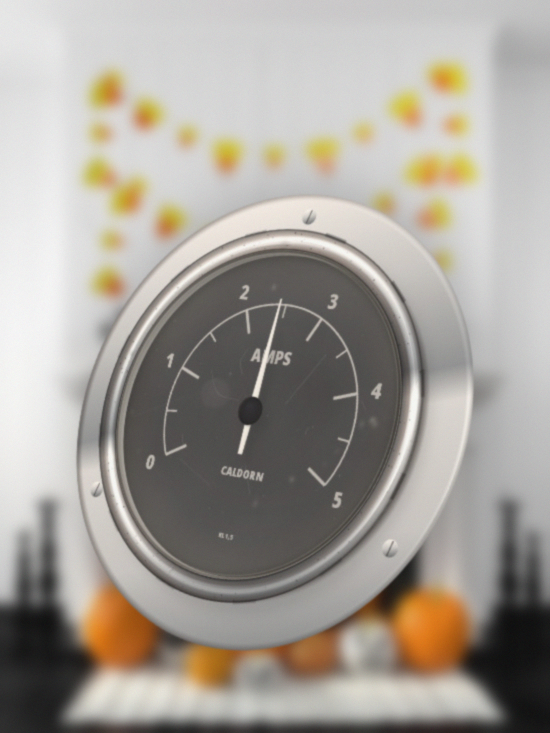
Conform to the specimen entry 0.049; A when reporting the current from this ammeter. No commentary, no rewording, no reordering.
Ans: 2.5; A
